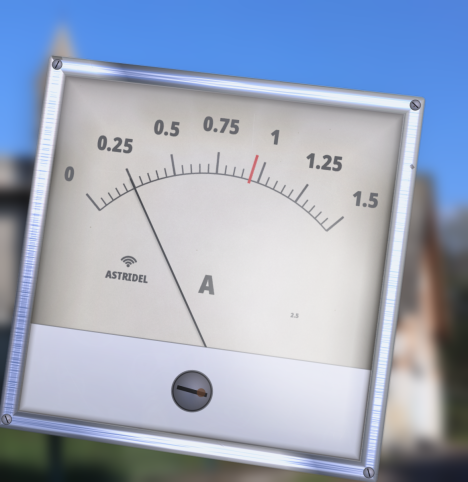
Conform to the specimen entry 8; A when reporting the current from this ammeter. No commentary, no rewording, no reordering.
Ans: 0.25; A
